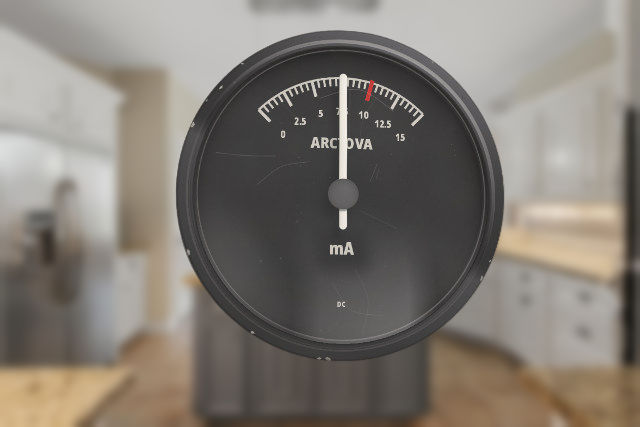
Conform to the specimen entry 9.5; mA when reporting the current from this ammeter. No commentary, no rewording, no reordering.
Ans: 7.5; mA
